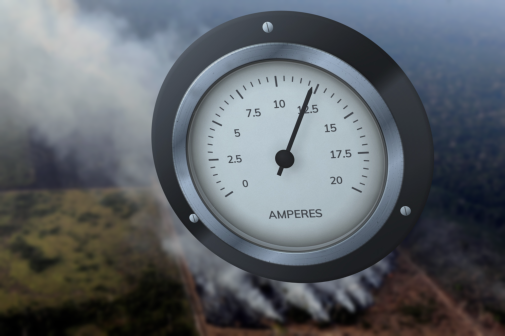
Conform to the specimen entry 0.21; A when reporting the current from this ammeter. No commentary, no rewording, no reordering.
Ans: 12.25; A
